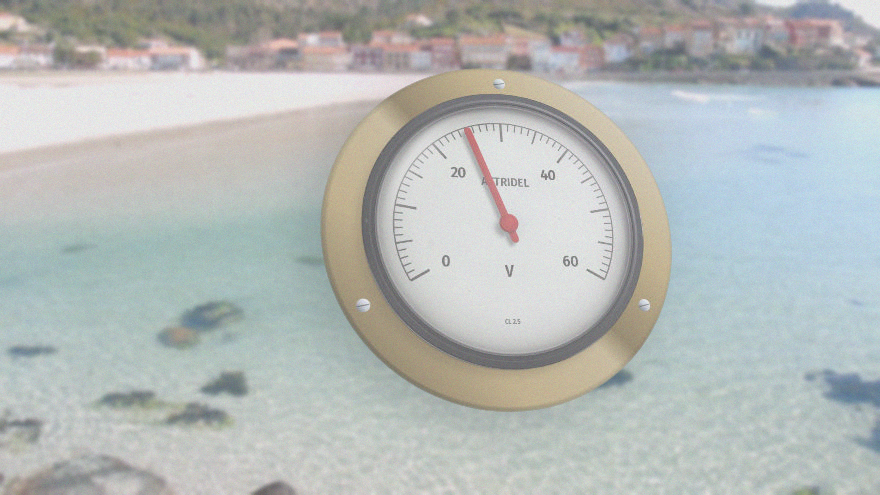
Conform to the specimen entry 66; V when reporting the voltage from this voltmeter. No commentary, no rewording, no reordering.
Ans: 25; V
